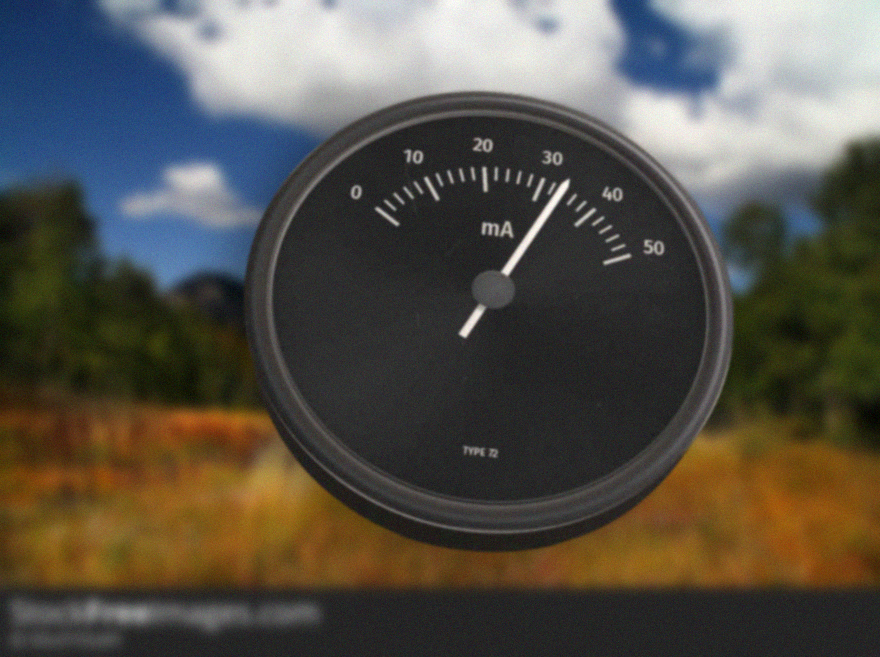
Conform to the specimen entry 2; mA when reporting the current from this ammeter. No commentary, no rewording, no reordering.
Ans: 34; mA
